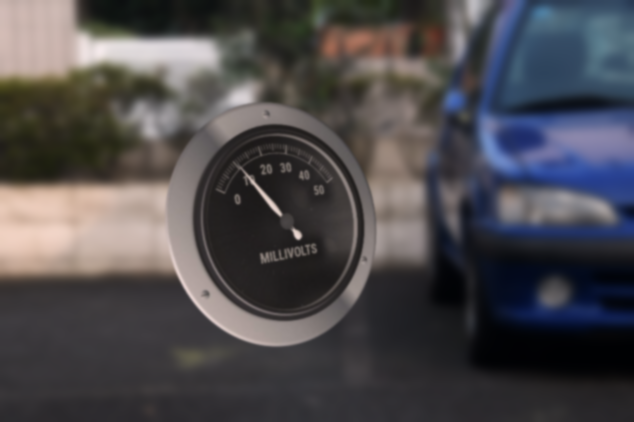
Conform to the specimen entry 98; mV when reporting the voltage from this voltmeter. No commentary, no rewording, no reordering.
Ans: 10; mV
